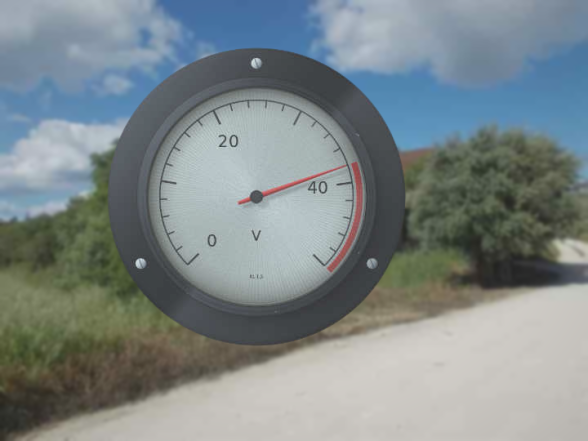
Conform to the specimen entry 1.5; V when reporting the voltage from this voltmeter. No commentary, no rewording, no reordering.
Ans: 38; V
